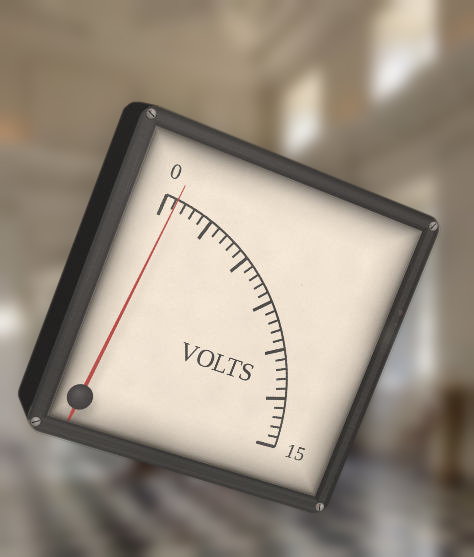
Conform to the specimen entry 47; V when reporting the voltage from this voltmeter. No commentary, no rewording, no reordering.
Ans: 0.5; V
